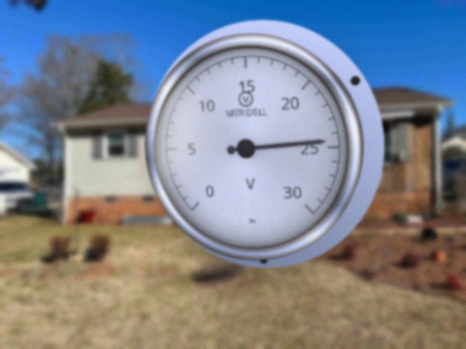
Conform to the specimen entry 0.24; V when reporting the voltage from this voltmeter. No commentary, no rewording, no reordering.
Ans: 24.5; V
